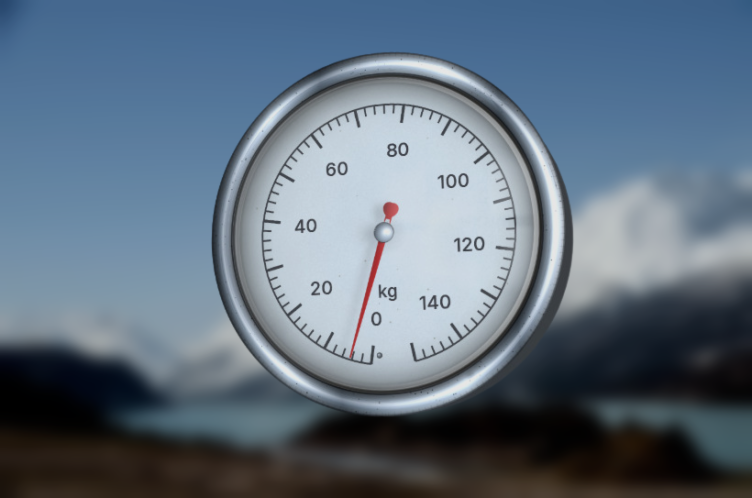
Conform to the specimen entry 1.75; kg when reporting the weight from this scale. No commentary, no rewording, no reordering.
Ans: 4; kg
